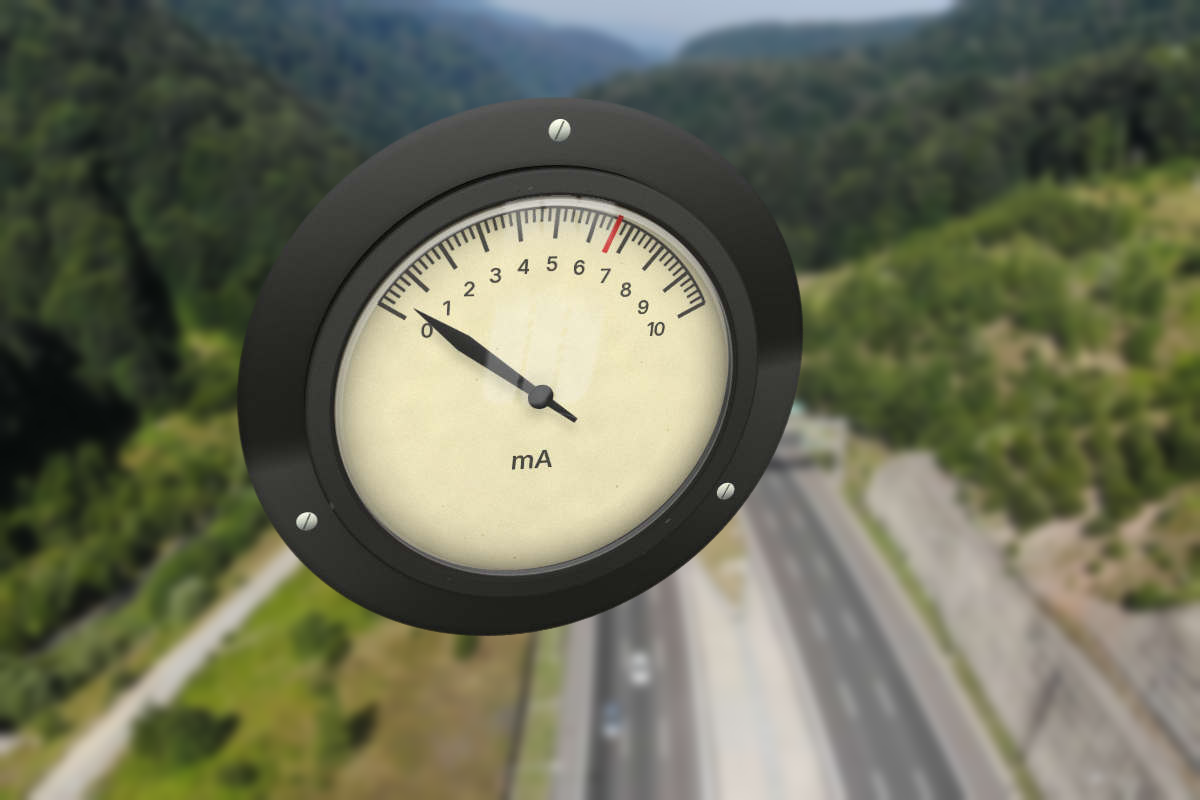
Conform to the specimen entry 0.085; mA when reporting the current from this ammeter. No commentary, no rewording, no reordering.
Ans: 0.4; mA
